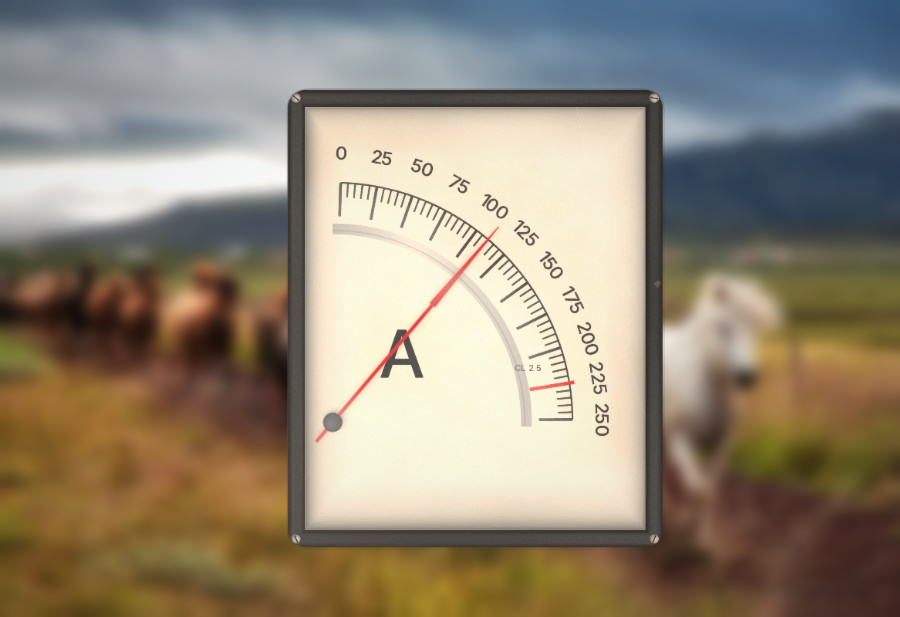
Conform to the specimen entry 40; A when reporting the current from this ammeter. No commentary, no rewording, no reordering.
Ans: 110; A
